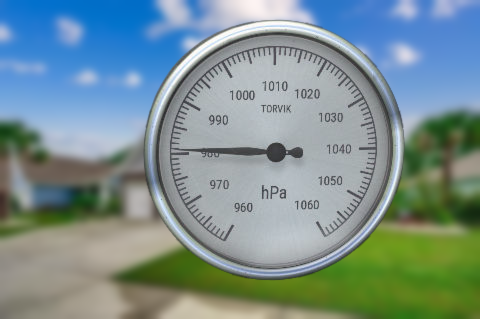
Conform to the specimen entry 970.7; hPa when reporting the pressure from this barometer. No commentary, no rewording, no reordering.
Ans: 981; hPa
